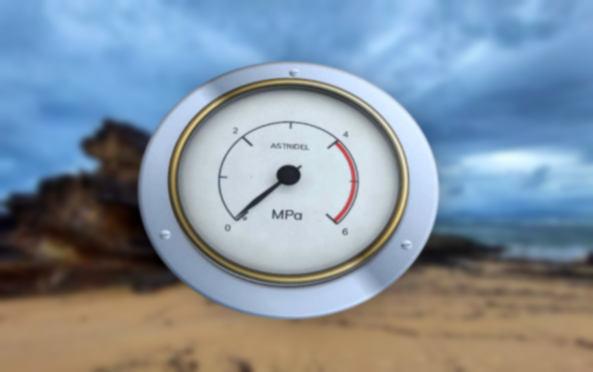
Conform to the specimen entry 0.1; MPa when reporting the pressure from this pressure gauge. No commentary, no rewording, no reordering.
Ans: 0; MPa
